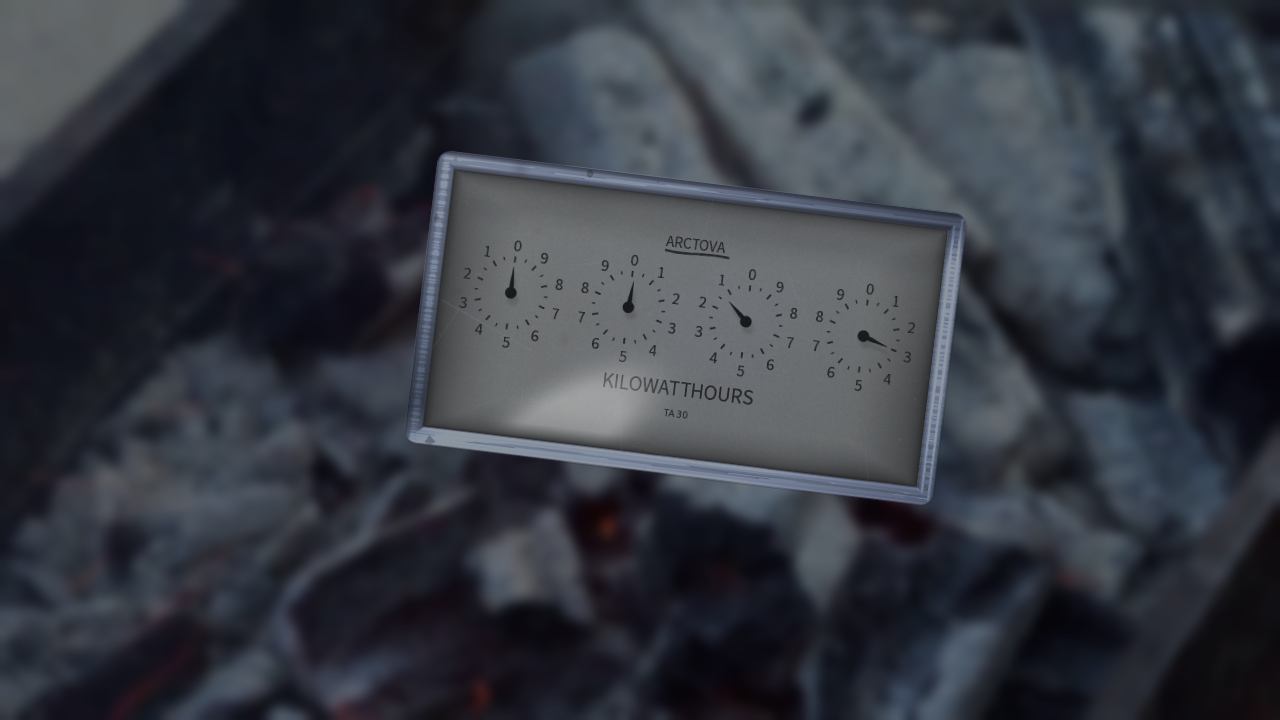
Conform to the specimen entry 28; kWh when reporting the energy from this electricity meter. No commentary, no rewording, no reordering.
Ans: 13; kWh
